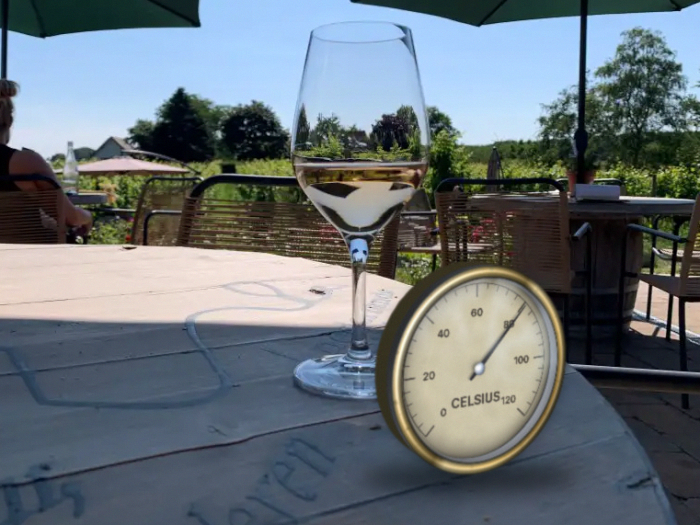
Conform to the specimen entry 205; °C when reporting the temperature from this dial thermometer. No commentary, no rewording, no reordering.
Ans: 80; °C
